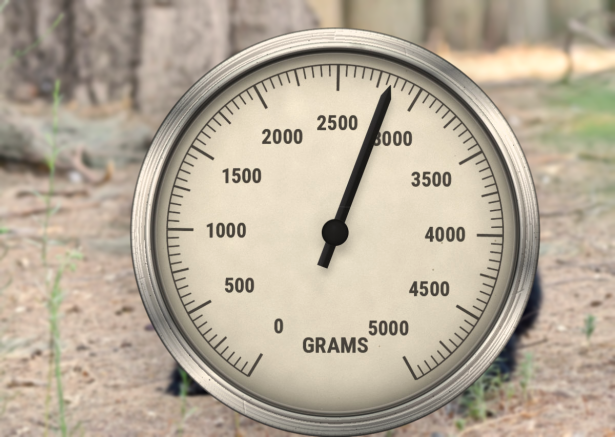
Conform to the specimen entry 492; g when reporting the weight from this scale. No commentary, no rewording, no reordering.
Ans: 2825; g
